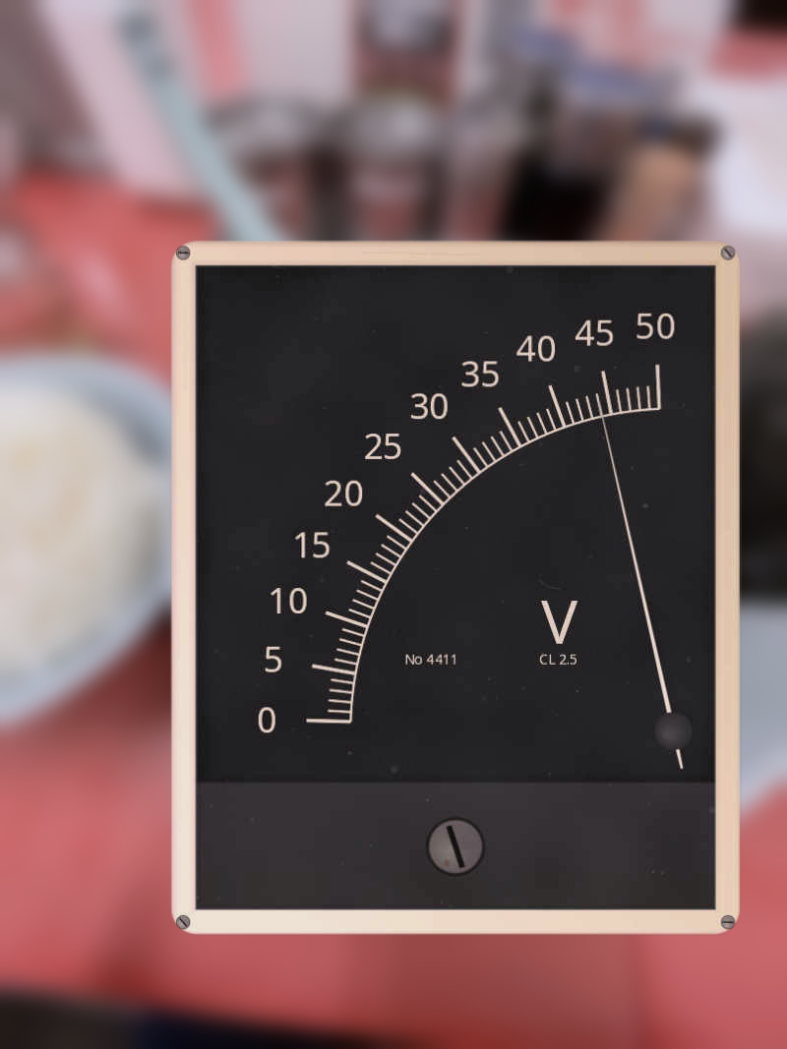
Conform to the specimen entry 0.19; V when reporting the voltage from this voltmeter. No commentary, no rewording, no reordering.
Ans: 44; V
